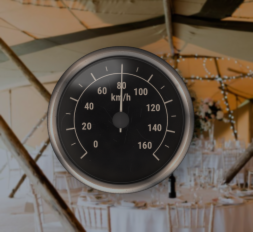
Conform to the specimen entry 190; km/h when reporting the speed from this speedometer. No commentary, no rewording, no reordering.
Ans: 80; km/h
